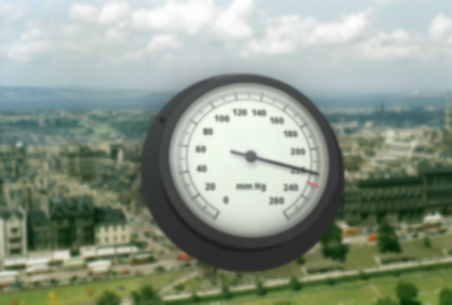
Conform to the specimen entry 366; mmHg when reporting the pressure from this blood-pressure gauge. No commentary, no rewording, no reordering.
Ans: 220; mmHg
